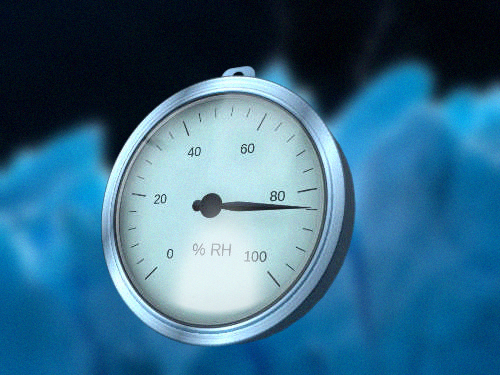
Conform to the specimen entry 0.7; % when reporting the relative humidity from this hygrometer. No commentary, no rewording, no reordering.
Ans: 84; %
